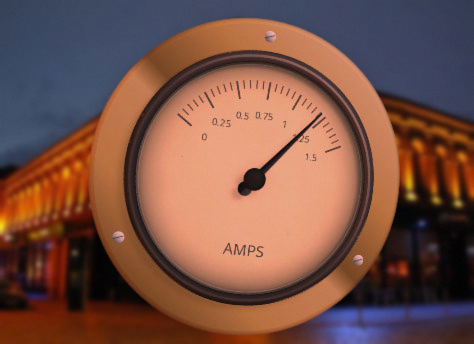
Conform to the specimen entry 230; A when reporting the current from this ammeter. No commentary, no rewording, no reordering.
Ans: 1.2; A
